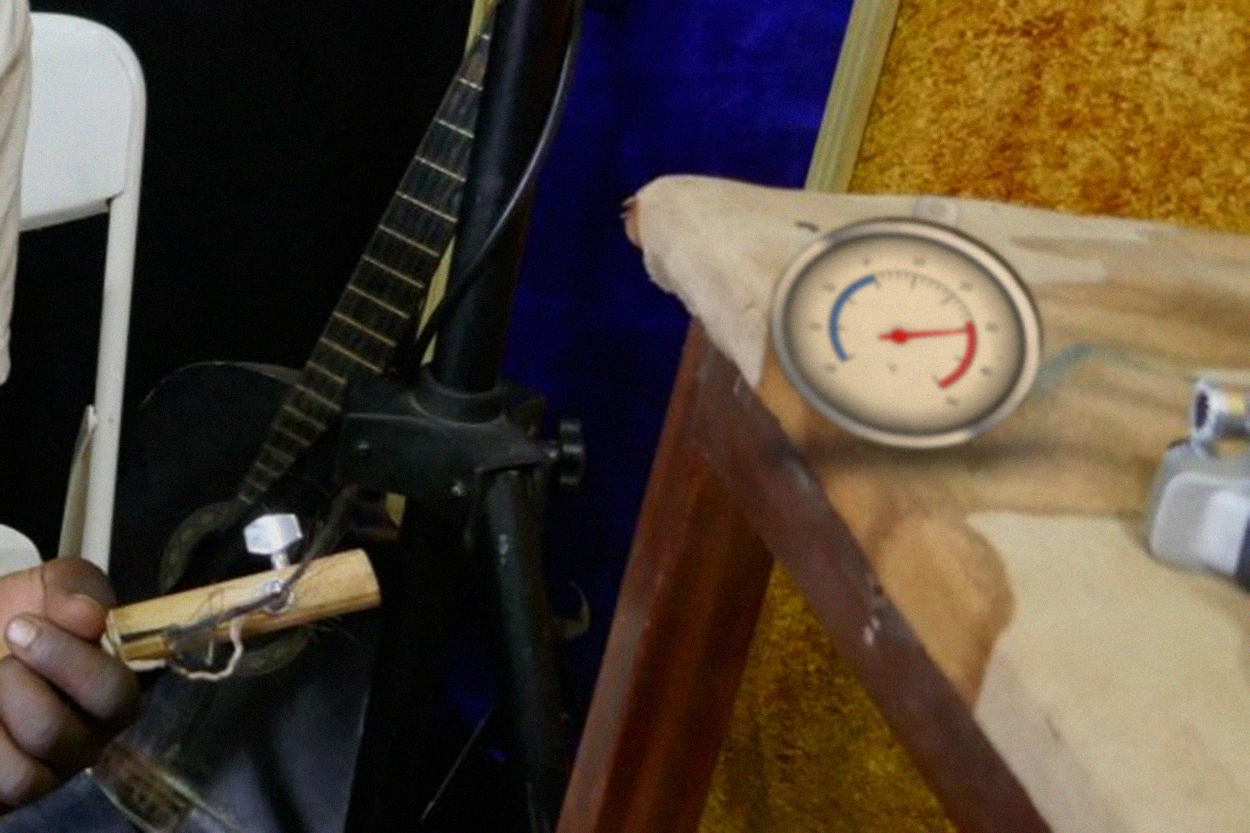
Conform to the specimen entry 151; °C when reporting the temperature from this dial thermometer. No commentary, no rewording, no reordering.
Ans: 30; °C
